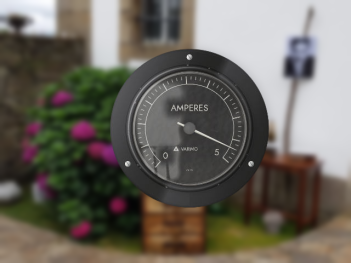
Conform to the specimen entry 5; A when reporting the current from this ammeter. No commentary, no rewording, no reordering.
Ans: 4.7; A
